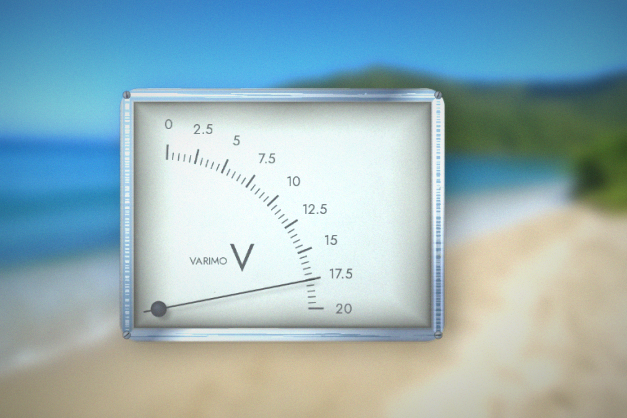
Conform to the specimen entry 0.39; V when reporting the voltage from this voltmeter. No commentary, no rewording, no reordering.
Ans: 17.5; V
